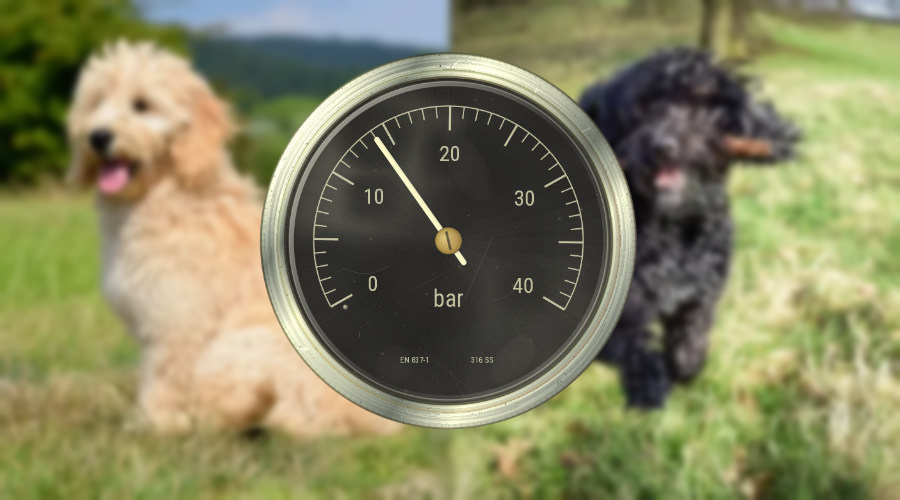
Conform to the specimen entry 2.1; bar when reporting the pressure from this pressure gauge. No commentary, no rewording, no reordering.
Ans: 14; bar
